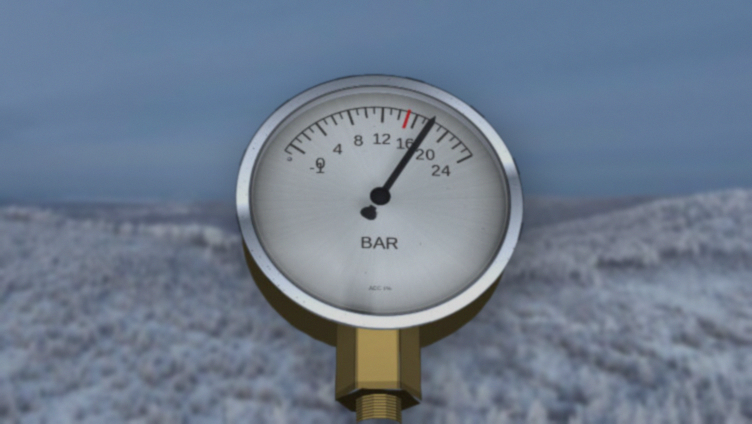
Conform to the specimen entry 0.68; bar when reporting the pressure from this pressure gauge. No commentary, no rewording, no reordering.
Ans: 18; bar
